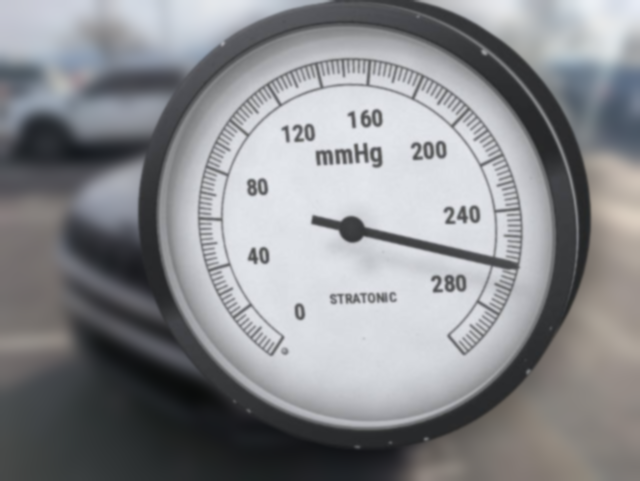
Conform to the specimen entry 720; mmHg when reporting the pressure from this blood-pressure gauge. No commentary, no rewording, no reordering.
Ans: 260; mmHg
